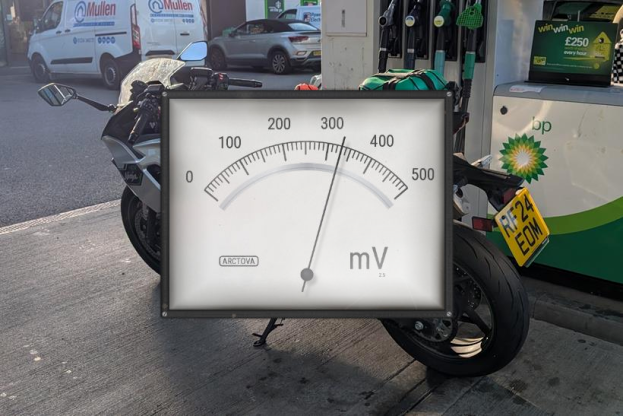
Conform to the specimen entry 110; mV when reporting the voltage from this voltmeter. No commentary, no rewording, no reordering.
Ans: 330; mV
